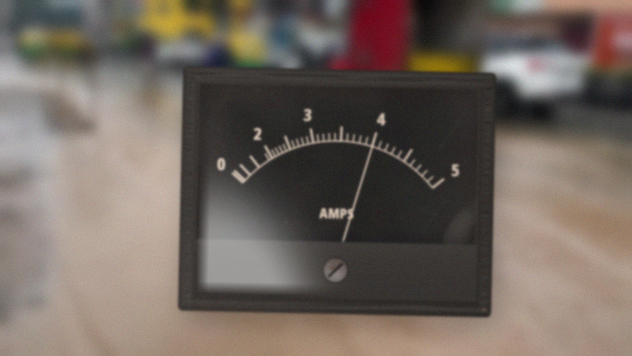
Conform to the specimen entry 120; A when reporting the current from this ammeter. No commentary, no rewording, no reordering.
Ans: 4; A
